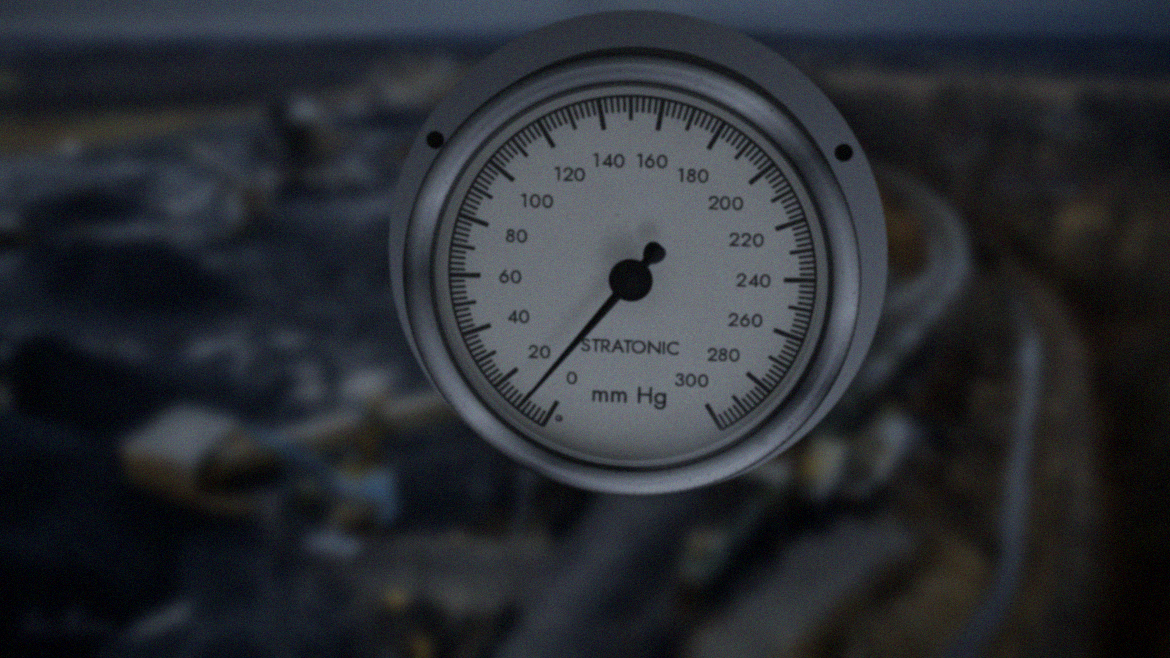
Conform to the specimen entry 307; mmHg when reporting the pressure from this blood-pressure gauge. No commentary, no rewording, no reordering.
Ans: 10; mmHg
